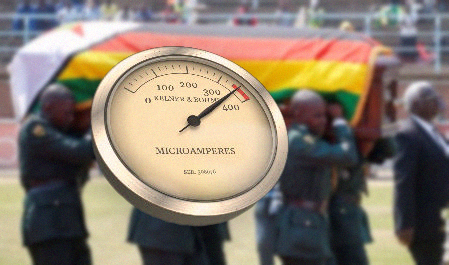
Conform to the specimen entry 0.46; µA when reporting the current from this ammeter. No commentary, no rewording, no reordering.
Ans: 360; µA
